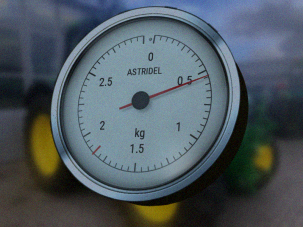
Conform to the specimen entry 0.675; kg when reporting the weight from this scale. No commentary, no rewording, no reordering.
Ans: 0.55; kg
